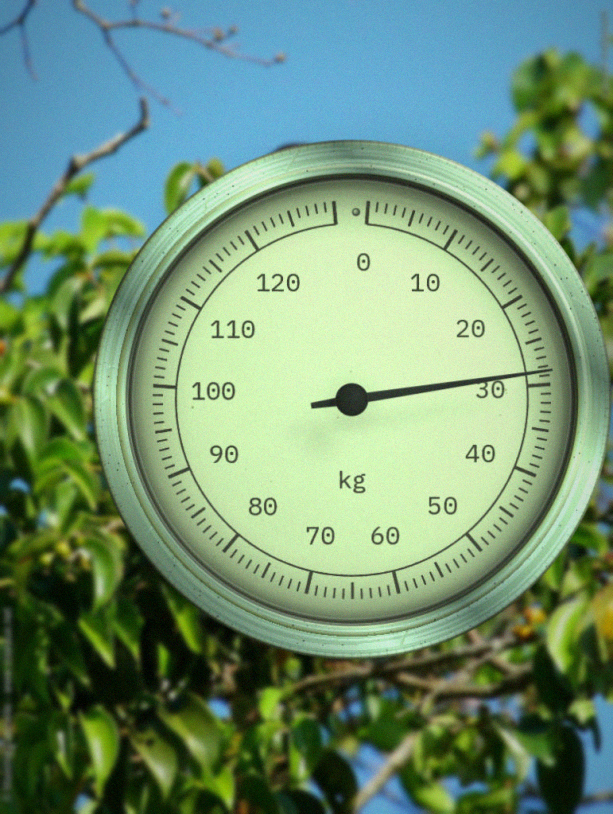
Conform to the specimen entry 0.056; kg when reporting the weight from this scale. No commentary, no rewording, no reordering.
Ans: 28.5; kg
